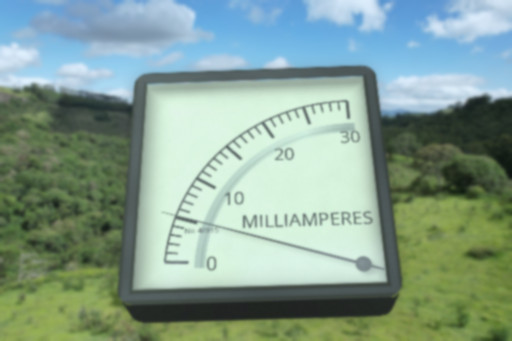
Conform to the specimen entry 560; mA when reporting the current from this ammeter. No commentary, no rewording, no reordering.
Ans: 5; mA
